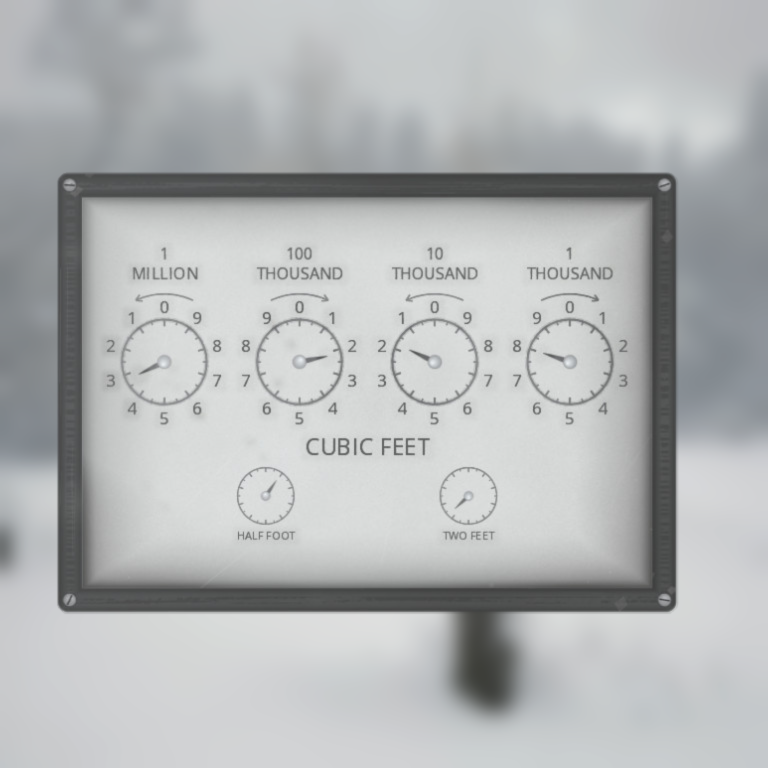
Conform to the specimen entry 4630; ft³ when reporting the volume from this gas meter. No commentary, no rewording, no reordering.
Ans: 321800; ft³
